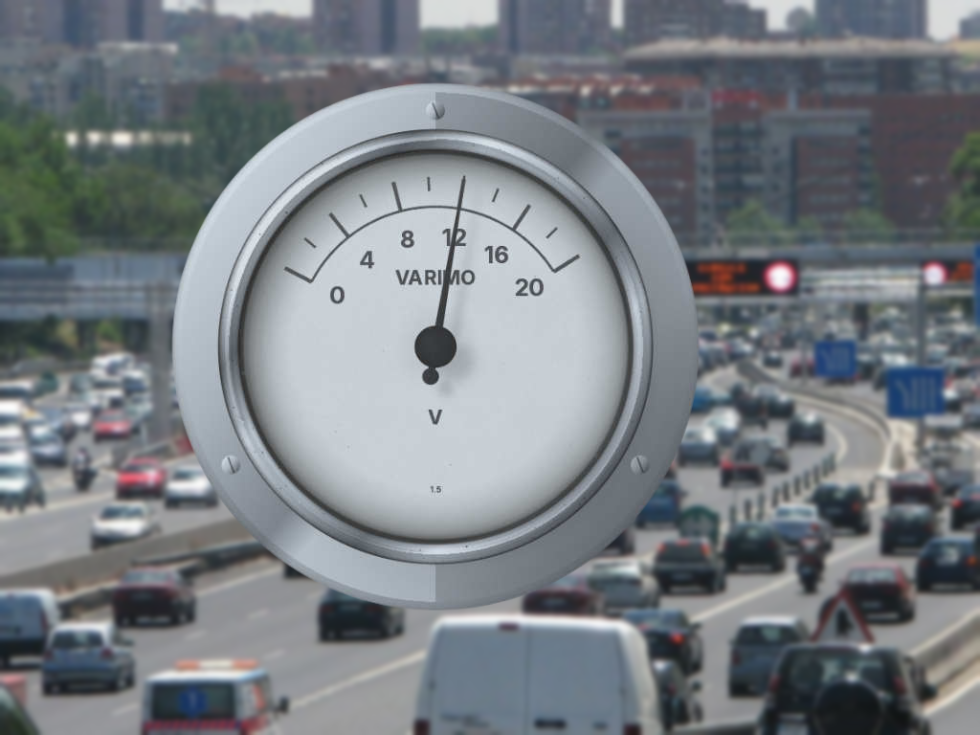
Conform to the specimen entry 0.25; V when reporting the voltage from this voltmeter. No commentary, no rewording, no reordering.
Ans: 12; V
